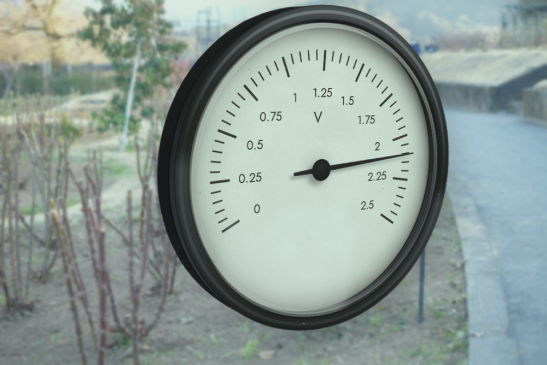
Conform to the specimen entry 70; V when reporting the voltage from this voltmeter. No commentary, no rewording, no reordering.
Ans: 2.1; V
